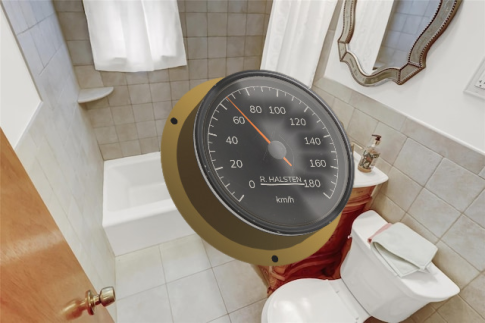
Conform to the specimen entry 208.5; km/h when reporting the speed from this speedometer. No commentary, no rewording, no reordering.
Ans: 65; km/h
